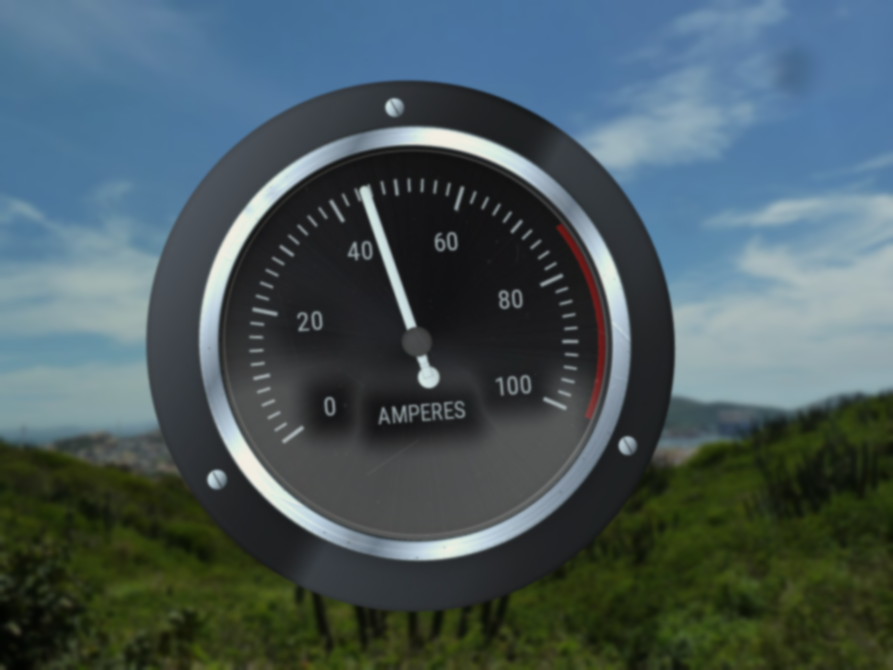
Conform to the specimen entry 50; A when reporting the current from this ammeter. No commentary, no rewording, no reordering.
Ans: 45; A
